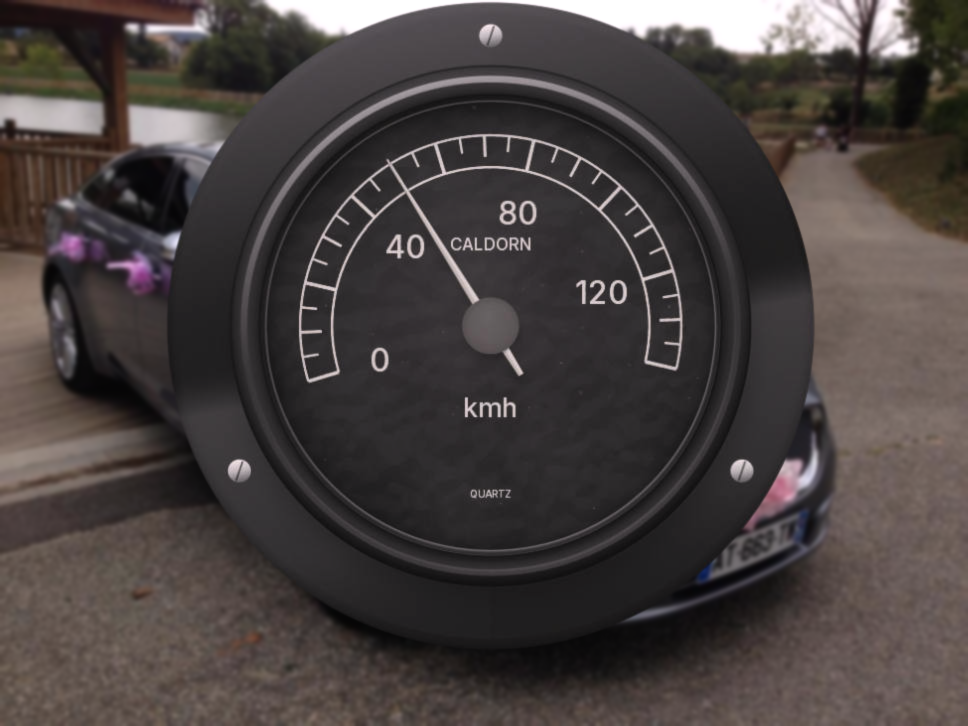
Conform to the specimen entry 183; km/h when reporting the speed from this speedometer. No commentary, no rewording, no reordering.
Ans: 50; km/h
